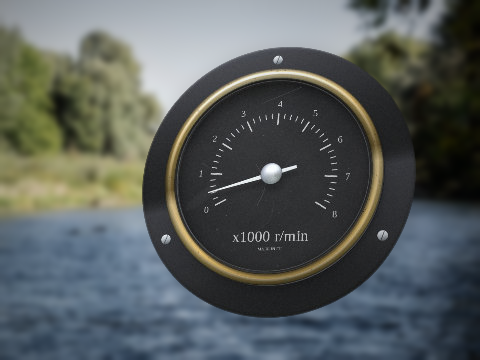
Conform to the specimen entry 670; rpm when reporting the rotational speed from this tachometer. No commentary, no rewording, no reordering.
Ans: 400; rpm
